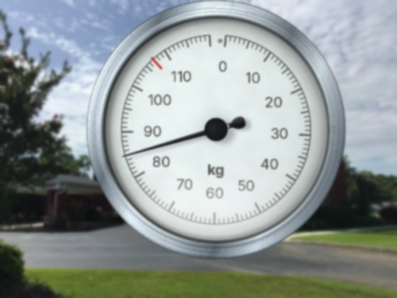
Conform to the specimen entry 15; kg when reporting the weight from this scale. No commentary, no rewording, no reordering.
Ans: 85; kg
